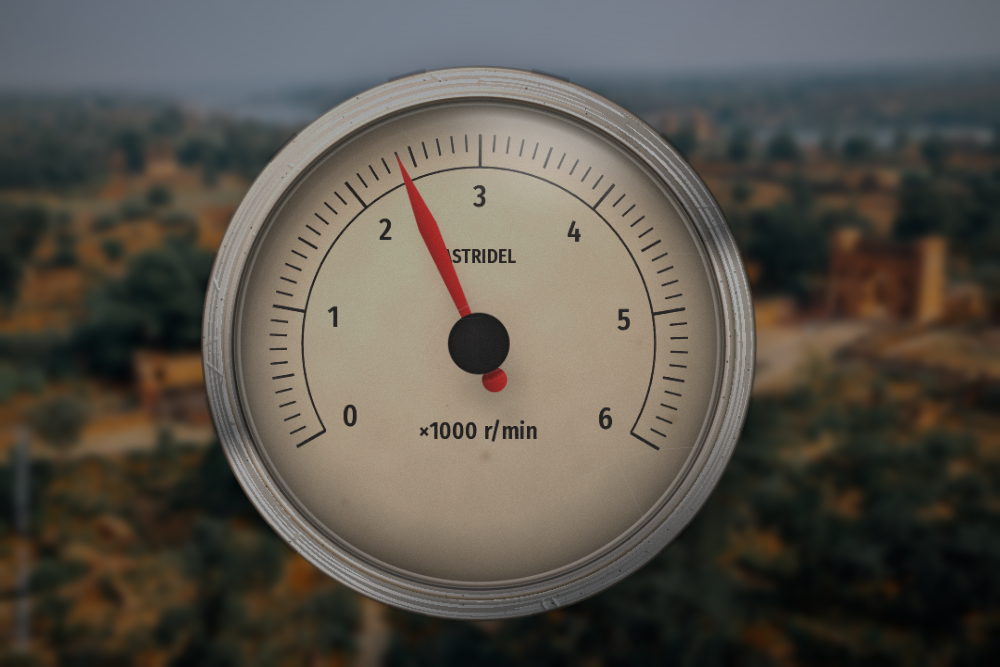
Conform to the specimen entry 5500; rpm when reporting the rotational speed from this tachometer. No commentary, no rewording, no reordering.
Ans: 2400; rpm
